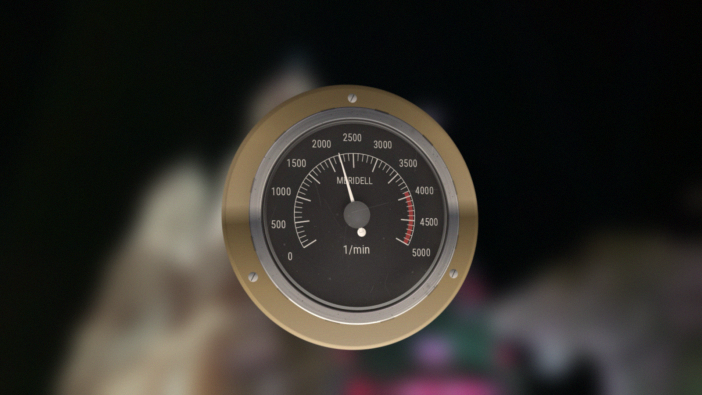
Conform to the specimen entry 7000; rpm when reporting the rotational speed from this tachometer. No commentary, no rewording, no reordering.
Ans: 2200; rpm
